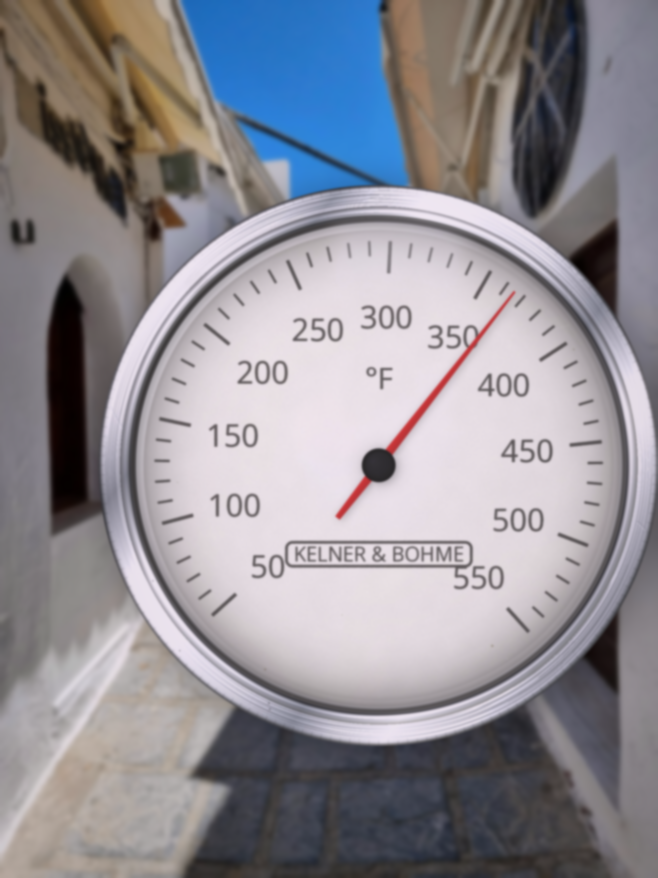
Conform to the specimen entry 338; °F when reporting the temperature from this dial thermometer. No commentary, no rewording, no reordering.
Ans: 365; °F
